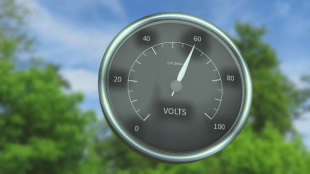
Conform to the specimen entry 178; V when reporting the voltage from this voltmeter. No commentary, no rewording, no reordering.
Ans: 60; V
